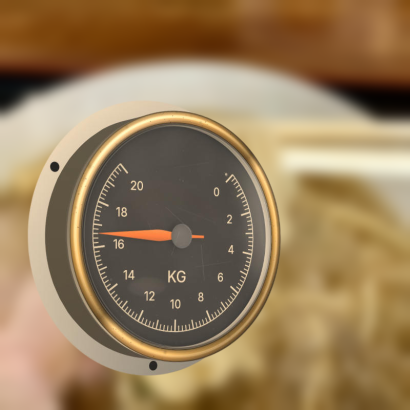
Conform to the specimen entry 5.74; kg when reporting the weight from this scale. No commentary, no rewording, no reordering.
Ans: 16.6; kg
